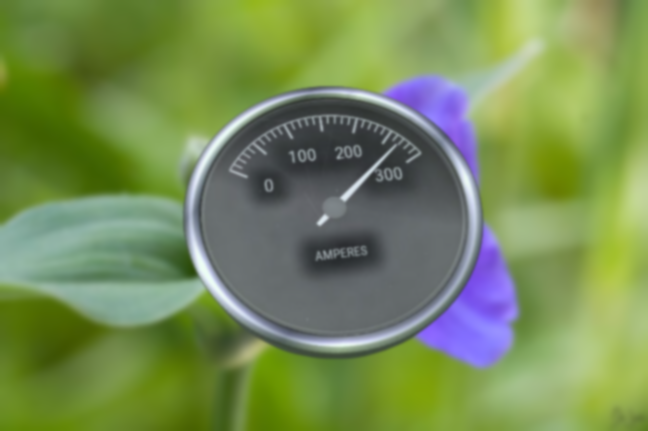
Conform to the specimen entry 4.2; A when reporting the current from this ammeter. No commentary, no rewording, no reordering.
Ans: 270; A
